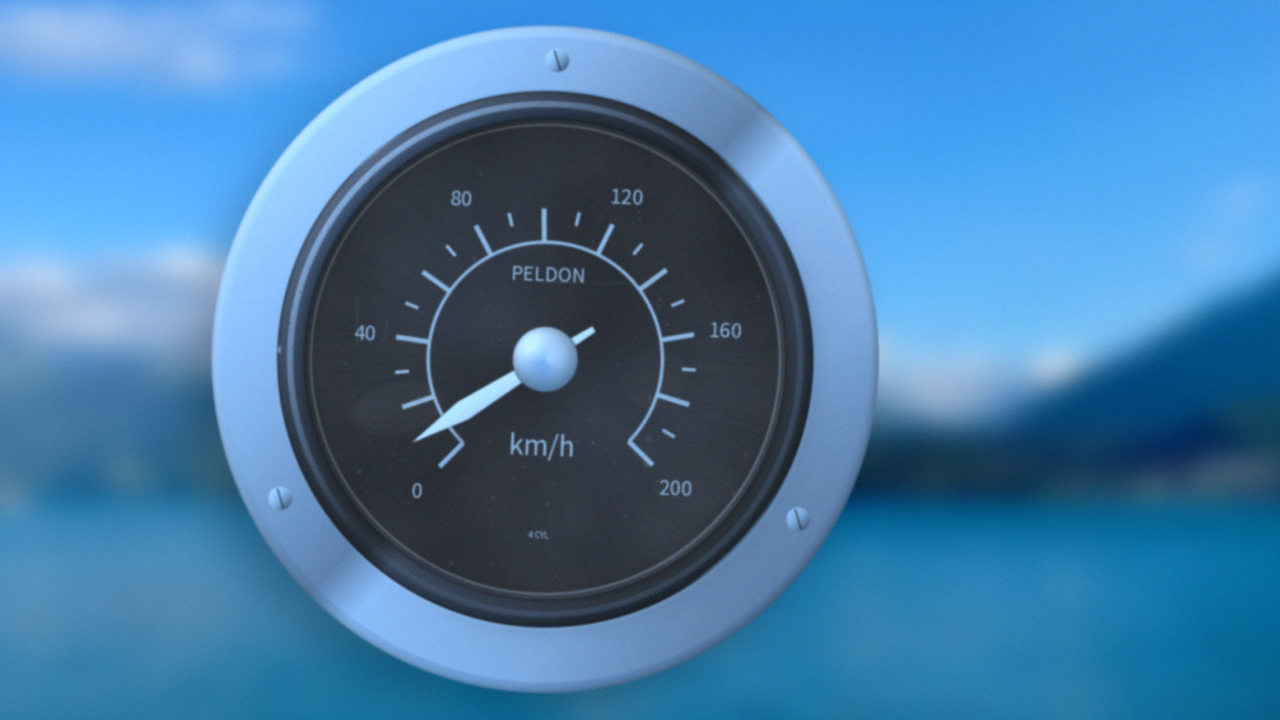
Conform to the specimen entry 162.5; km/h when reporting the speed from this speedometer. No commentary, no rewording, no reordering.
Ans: 10; km/h
